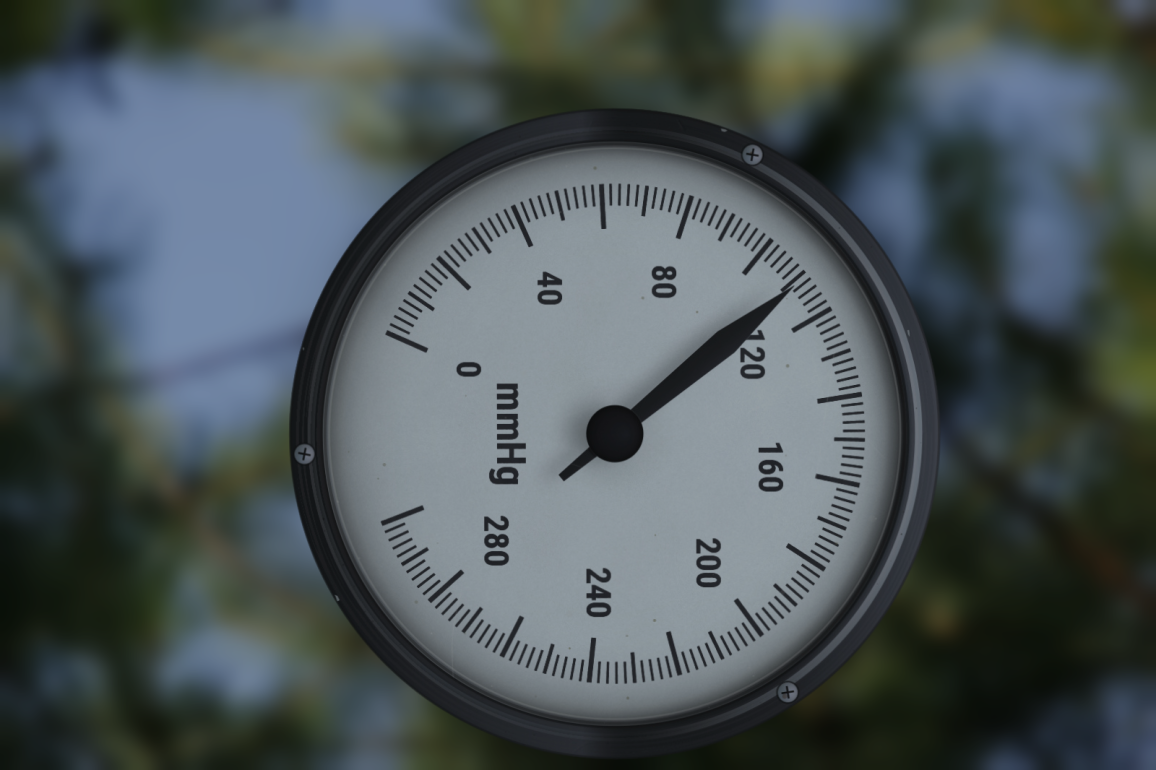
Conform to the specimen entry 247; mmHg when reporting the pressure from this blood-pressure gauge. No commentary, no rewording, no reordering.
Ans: 111; mmHg
